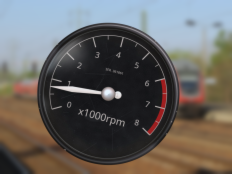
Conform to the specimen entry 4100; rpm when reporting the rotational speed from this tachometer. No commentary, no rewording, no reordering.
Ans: 750; rpm
